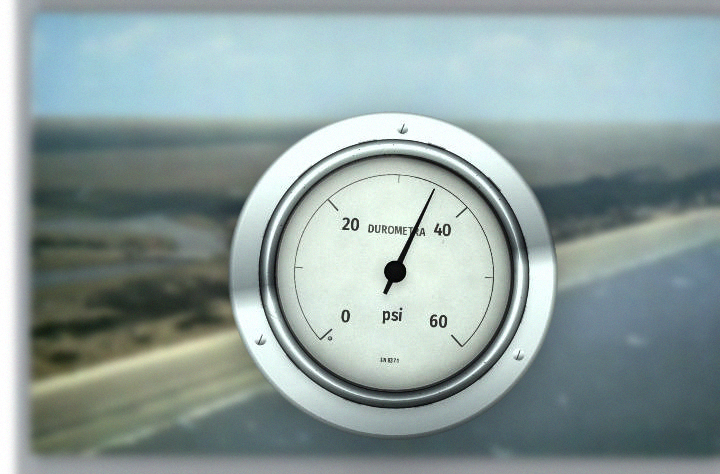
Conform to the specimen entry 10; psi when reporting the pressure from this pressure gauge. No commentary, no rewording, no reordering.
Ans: 35; psi
